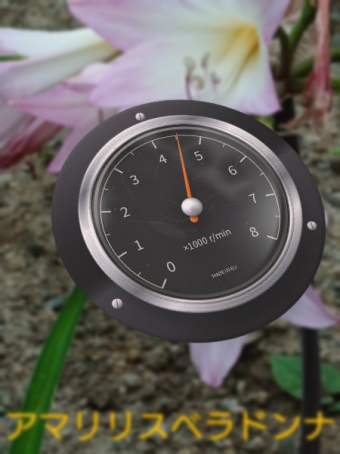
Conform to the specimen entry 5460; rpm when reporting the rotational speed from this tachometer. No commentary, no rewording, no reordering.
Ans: 4500; rpm
